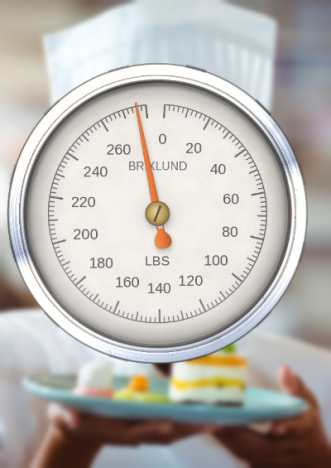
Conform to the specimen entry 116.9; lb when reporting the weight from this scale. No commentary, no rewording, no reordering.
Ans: 276; lb
